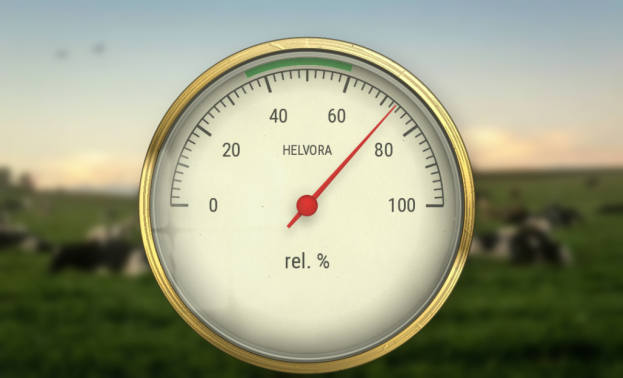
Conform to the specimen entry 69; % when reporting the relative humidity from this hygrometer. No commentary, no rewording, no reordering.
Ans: 73; %
